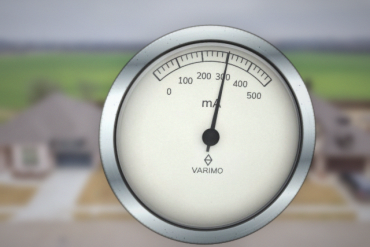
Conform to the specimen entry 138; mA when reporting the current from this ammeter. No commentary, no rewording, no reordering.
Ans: 300; mA
